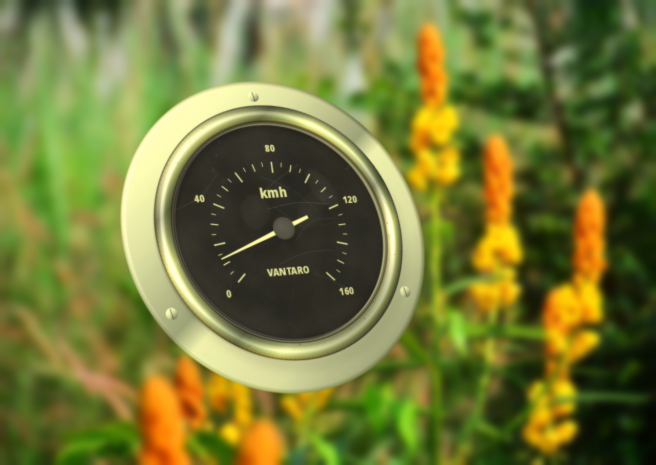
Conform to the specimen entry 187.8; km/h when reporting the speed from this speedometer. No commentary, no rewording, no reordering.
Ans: 12.5; km/h
